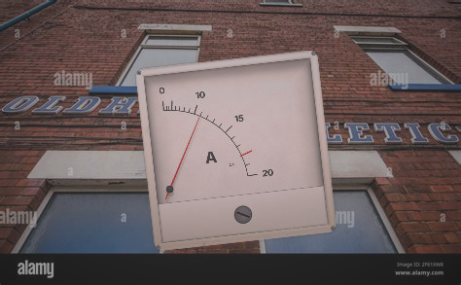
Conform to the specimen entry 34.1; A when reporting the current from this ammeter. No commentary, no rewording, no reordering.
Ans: 11; A
